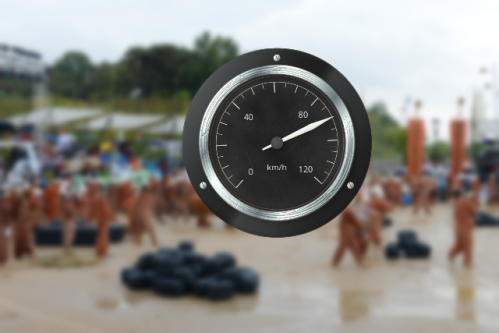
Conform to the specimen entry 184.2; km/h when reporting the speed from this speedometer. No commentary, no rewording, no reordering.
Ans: 90; km/h
